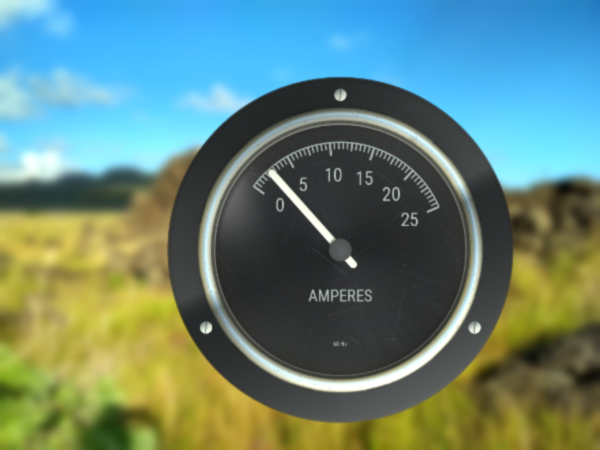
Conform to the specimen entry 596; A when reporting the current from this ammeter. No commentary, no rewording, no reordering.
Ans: 2.5; A
